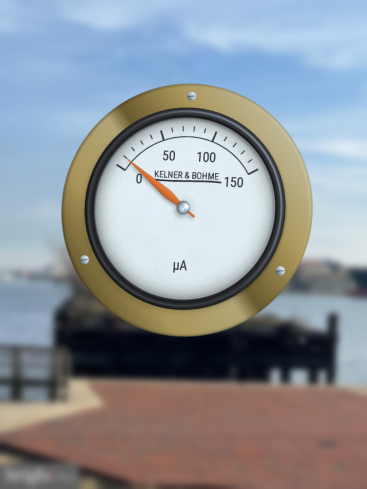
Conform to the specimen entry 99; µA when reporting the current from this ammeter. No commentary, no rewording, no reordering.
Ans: 10; µA
